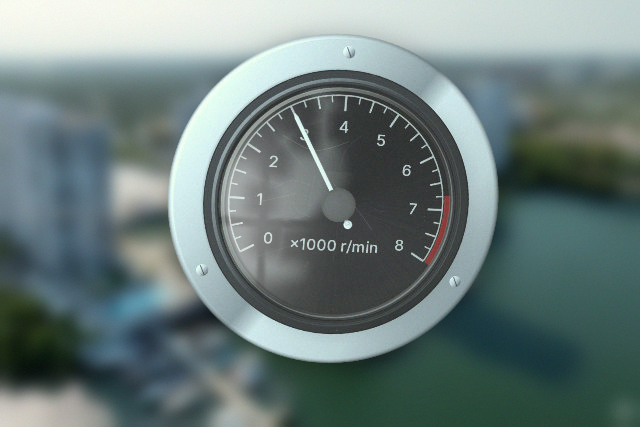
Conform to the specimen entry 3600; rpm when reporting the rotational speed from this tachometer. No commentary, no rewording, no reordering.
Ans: 3000; rpm
